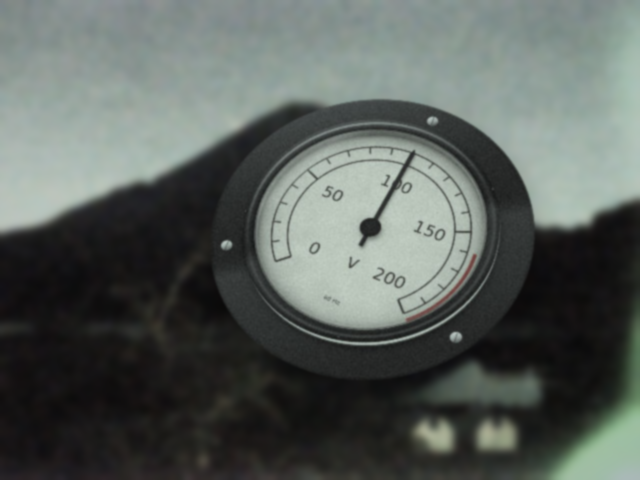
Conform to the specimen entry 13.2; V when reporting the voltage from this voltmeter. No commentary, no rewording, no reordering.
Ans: 100; V
